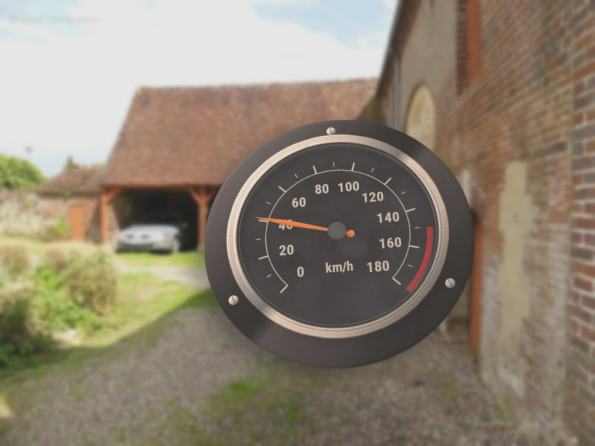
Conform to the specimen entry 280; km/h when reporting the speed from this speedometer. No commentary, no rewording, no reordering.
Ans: 40; km/h
